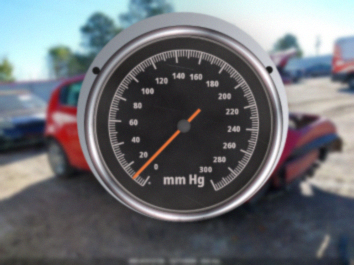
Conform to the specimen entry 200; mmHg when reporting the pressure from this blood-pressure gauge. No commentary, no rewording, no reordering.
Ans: 10; mmHg
